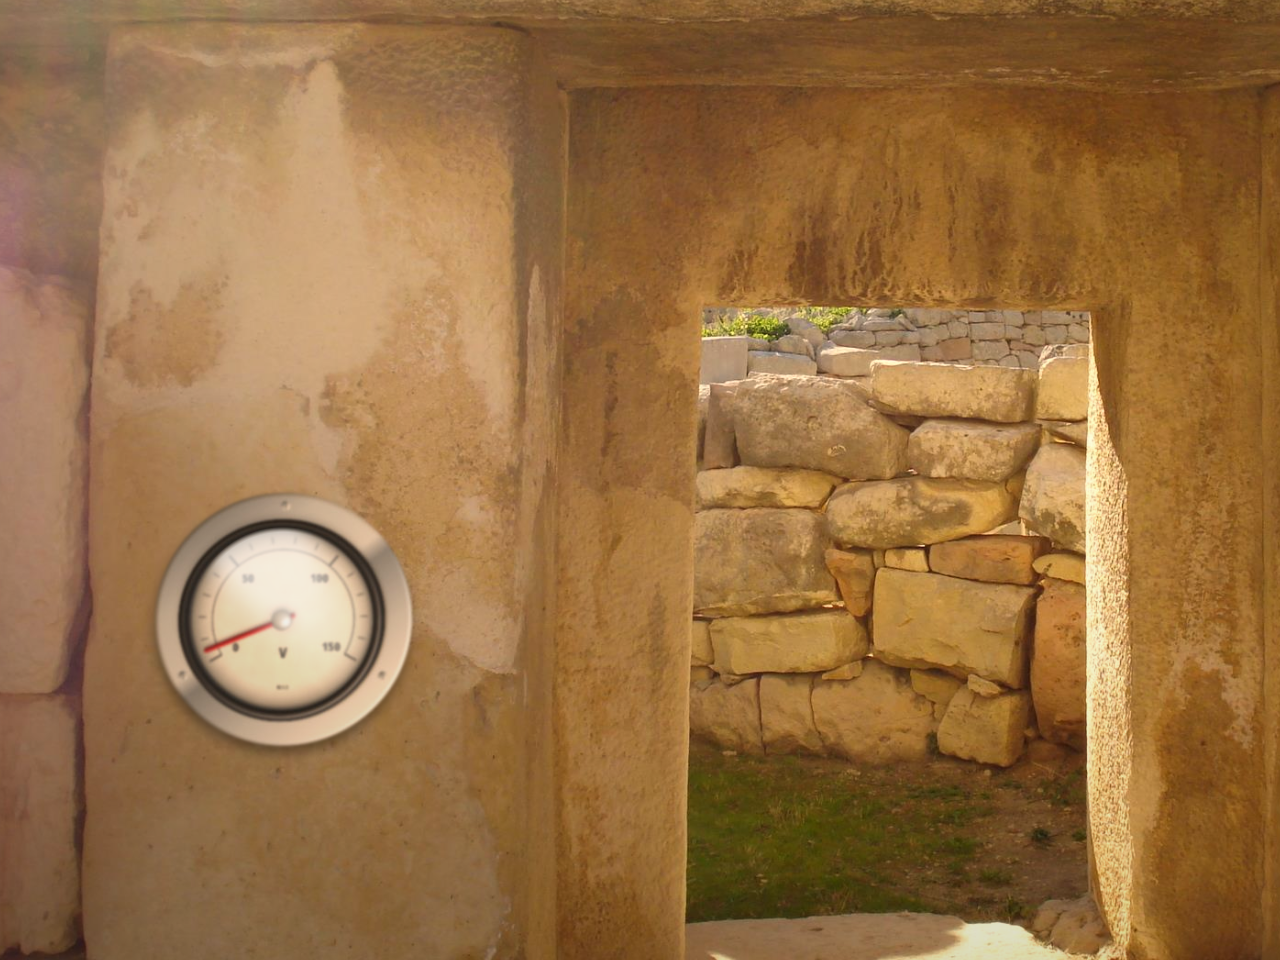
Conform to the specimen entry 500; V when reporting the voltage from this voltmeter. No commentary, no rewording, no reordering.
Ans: 5; V
